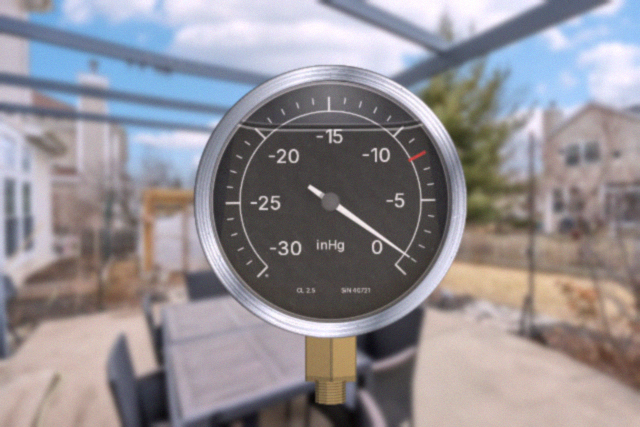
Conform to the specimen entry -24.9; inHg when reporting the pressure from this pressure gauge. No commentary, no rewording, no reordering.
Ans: -1; inHg
